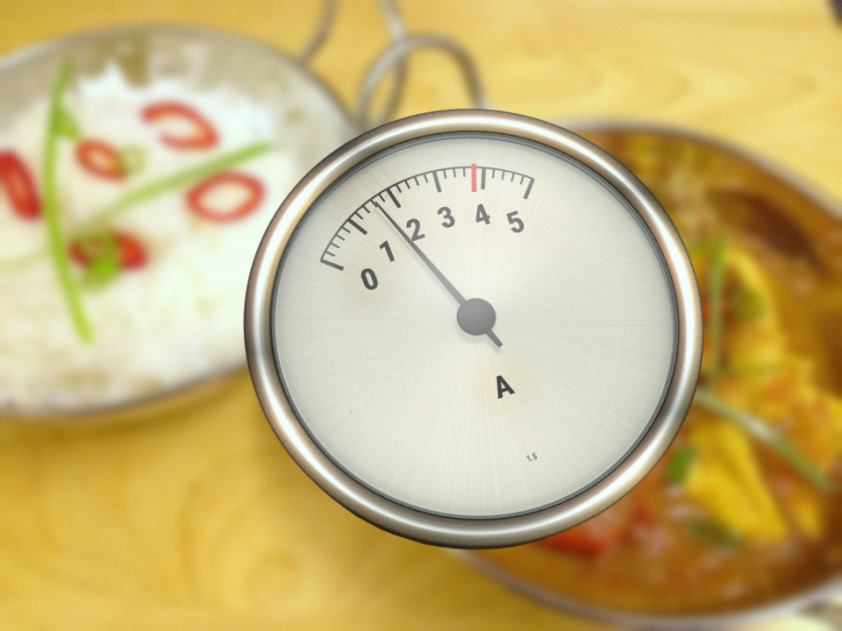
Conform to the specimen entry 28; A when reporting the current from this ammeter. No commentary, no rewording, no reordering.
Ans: 1.6; A
